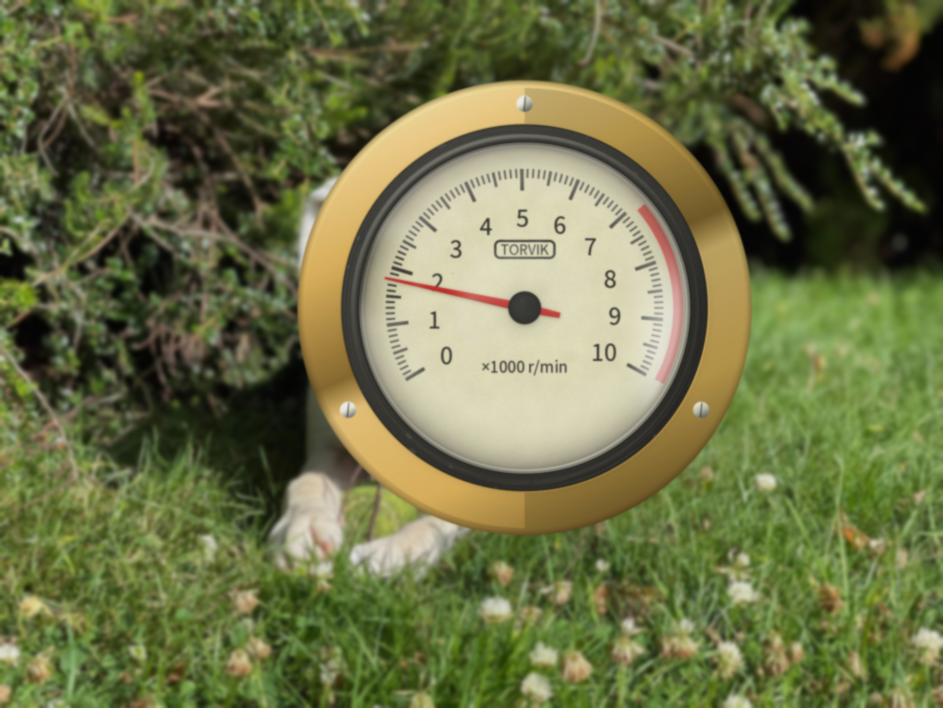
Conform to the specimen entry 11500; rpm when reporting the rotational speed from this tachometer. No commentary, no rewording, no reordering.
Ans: 1800; rpm
